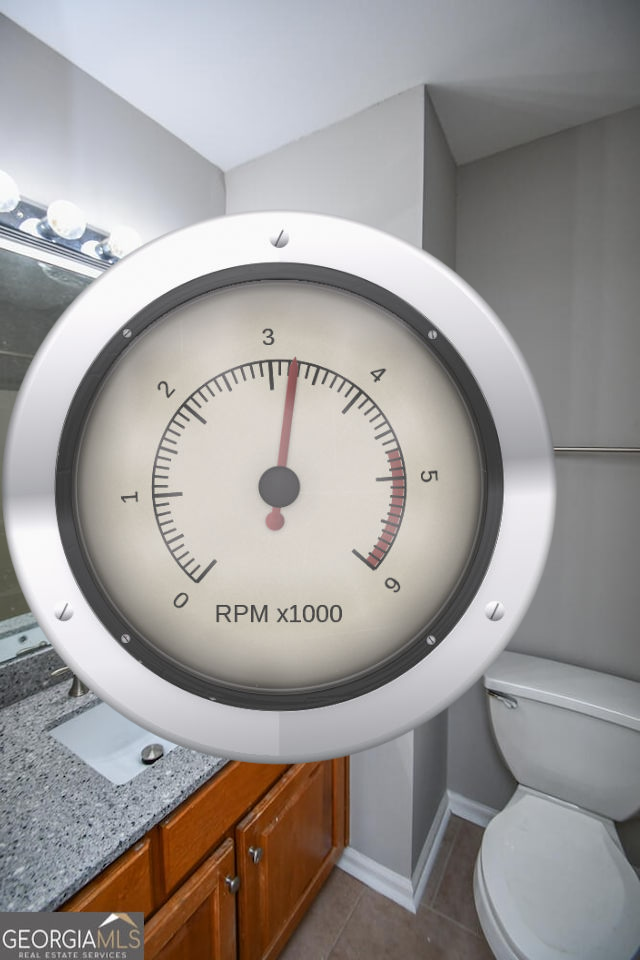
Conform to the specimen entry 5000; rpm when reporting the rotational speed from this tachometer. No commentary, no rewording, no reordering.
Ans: 3250; rpm
